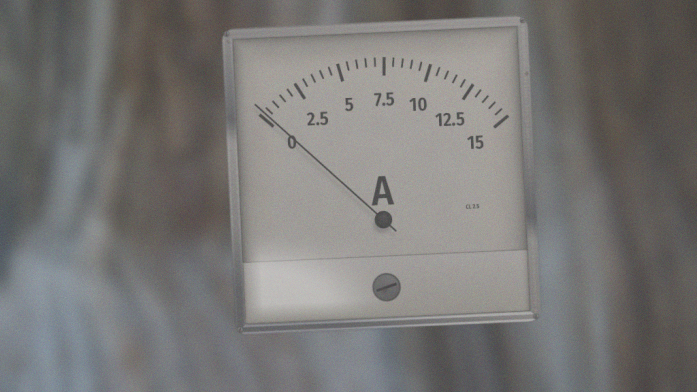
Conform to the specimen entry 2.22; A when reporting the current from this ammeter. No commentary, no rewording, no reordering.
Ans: 0.25; A
